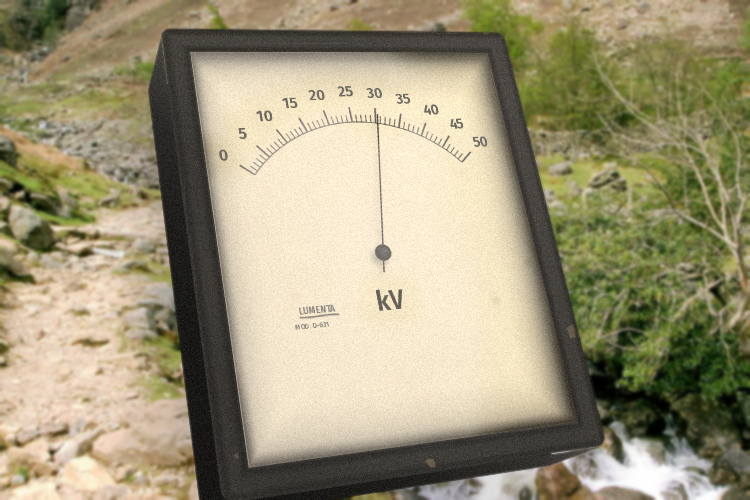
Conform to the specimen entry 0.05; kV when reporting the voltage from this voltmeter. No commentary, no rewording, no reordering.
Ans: 30; kV
